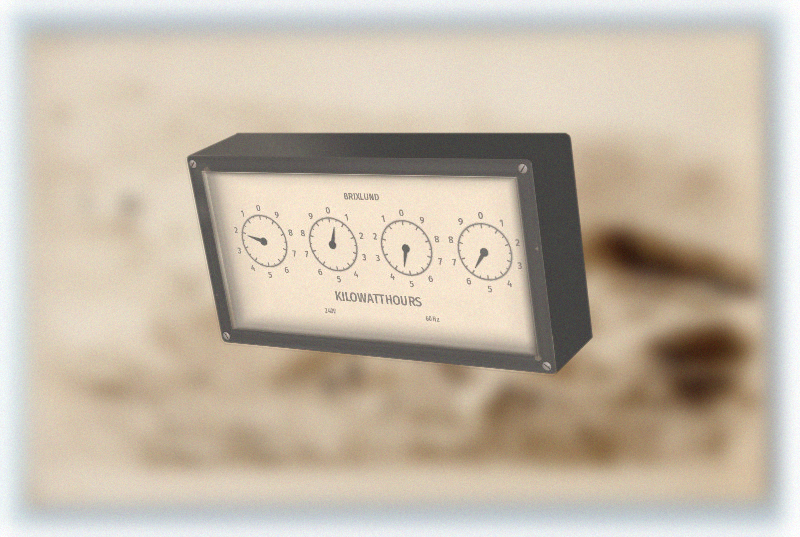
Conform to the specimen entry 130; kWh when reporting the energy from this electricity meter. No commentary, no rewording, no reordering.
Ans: 2046; kWh
